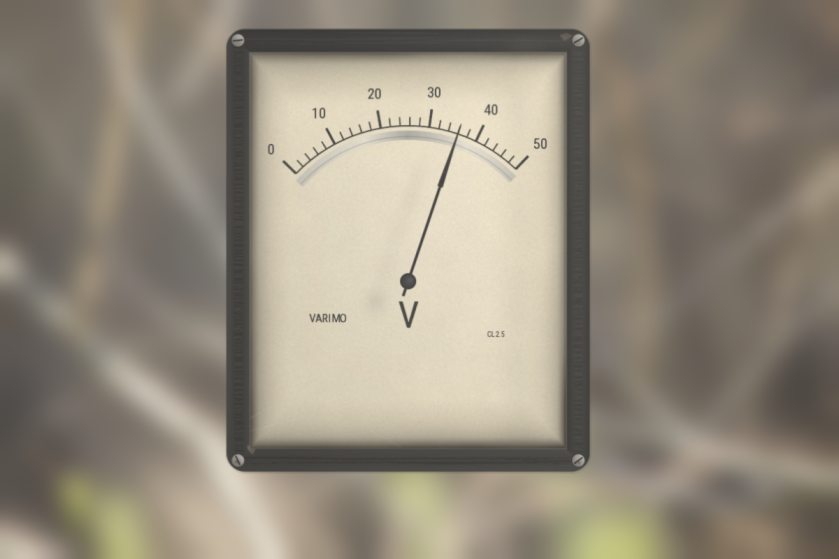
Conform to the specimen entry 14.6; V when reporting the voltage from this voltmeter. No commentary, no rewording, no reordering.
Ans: 36; V
